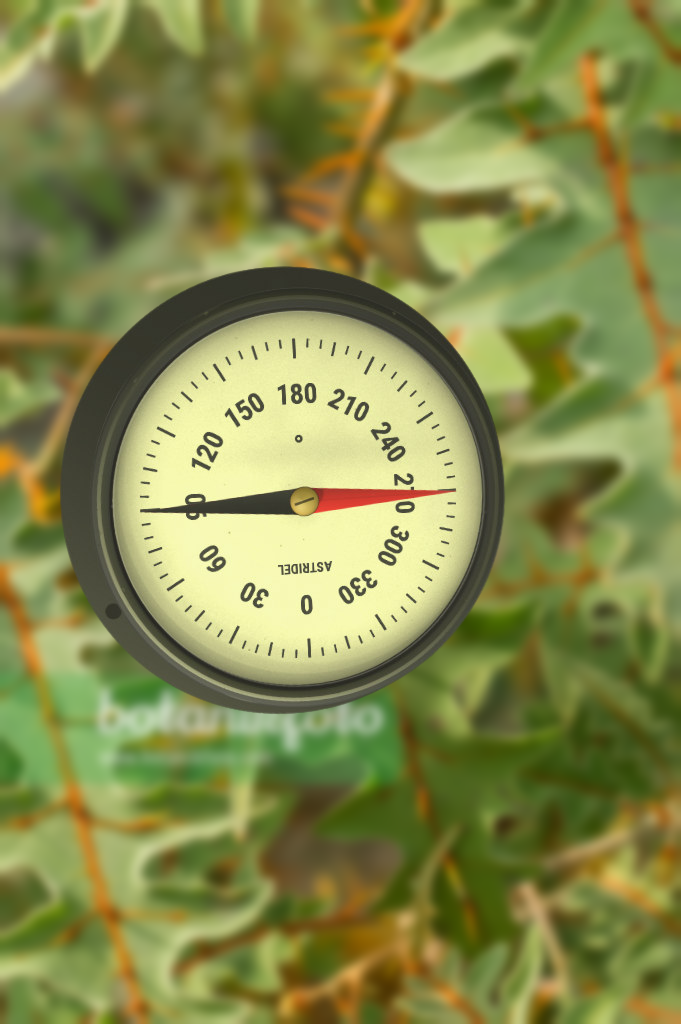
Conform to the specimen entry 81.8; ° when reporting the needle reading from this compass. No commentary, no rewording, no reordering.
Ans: 270; °
